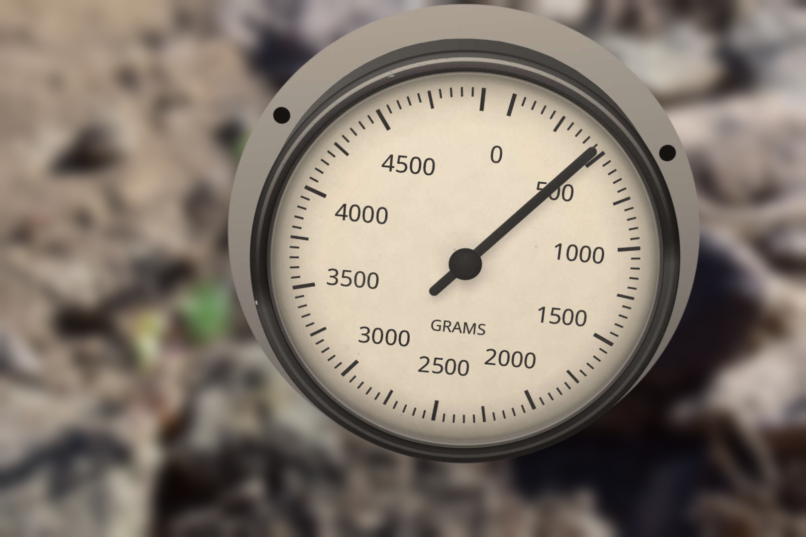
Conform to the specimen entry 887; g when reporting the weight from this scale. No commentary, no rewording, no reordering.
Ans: 450; g
